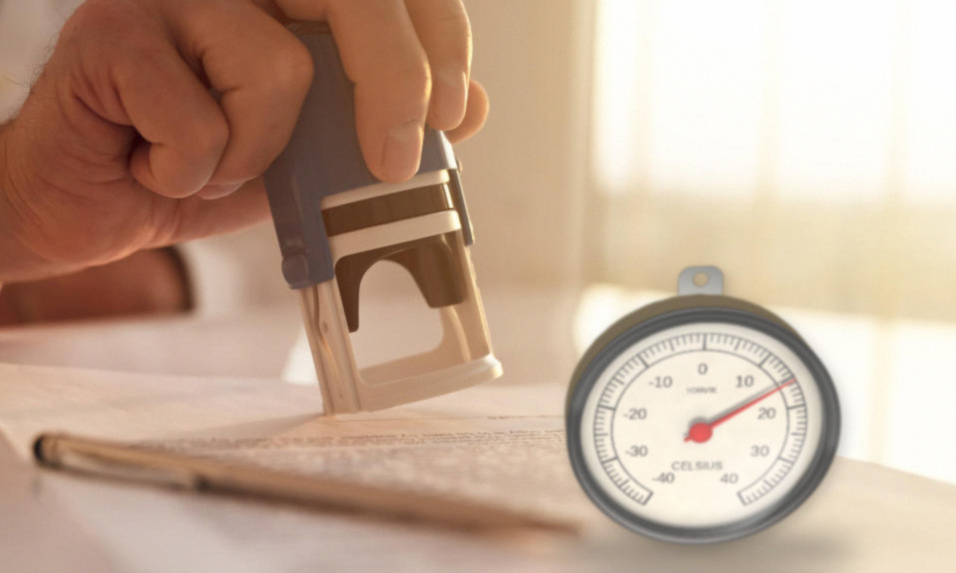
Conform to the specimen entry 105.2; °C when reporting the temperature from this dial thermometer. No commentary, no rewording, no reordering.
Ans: 15; °C
